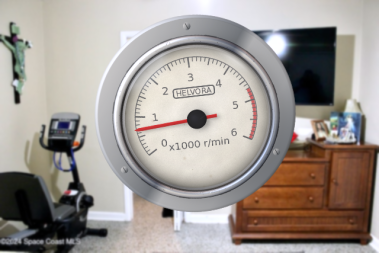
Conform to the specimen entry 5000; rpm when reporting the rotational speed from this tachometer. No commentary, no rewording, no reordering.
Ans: 700; rpm
